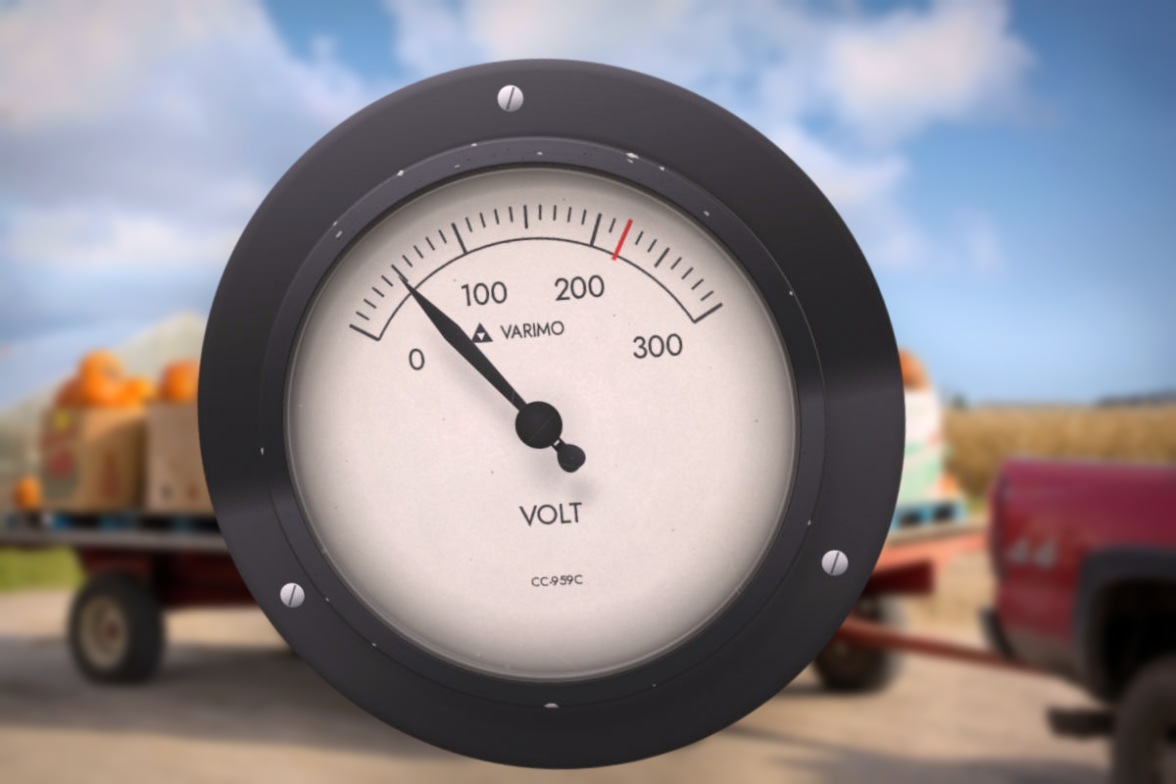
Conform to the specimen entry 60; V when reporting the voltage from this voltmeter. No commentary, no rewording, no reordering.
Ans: 50; V
